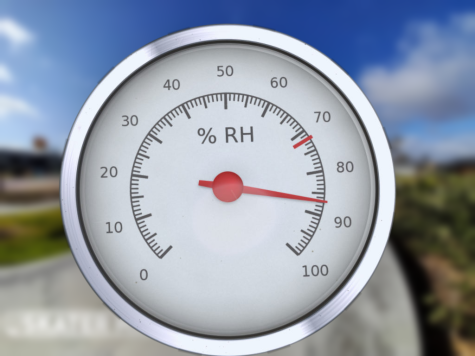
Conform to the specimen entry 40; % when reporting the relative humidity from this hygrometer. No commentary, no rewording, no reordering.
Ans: 87; %
